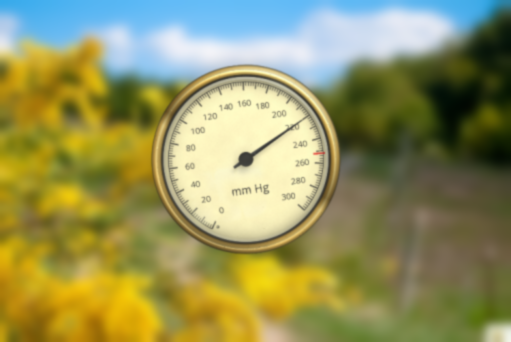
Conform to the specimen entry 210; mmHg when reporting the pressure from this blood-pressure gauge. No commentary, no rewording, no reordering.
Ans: 220; mmHg
